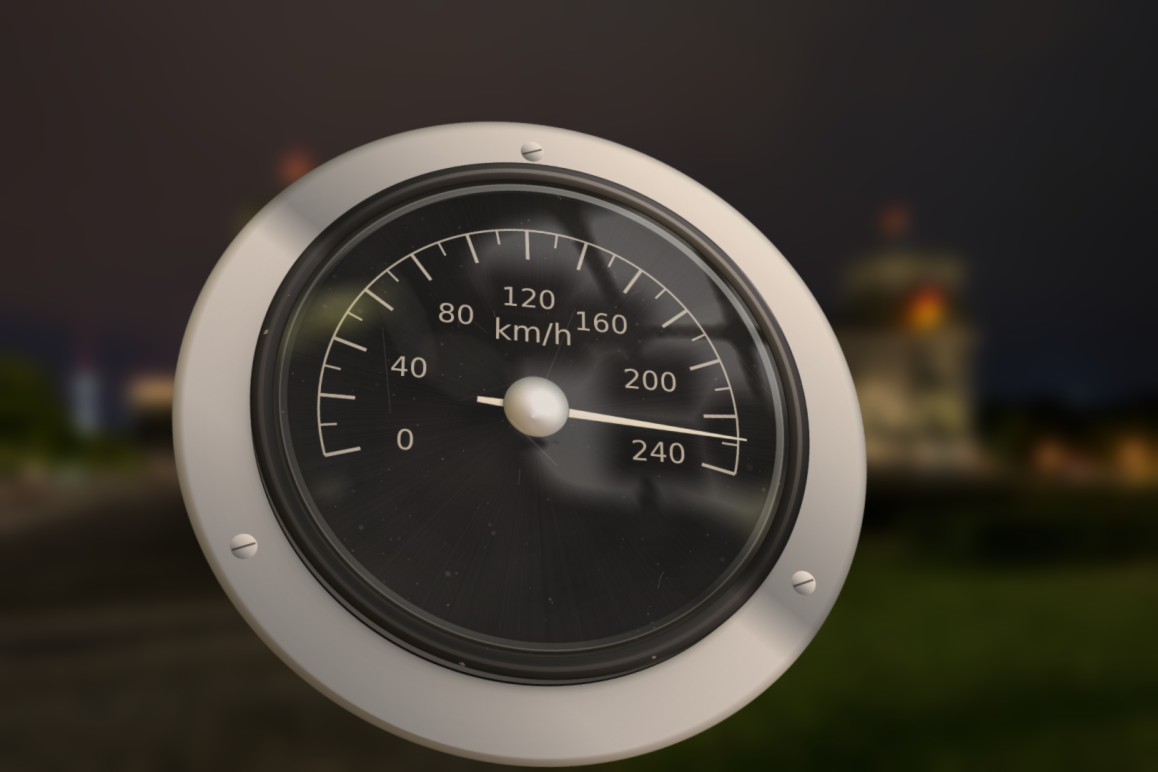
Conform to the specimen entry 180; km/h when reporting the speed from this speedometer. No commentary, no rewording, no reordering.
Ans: 230; km/h
